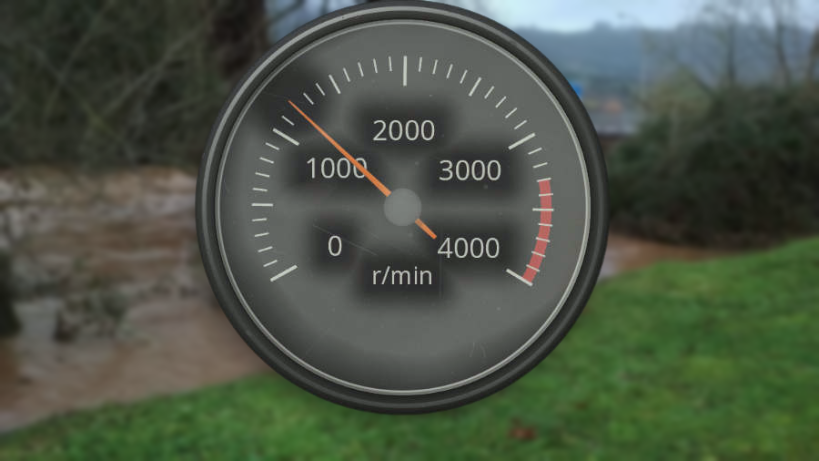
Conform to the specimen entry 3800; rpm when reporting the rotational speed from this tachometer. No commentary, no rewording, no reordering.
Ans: 1200; rpm
